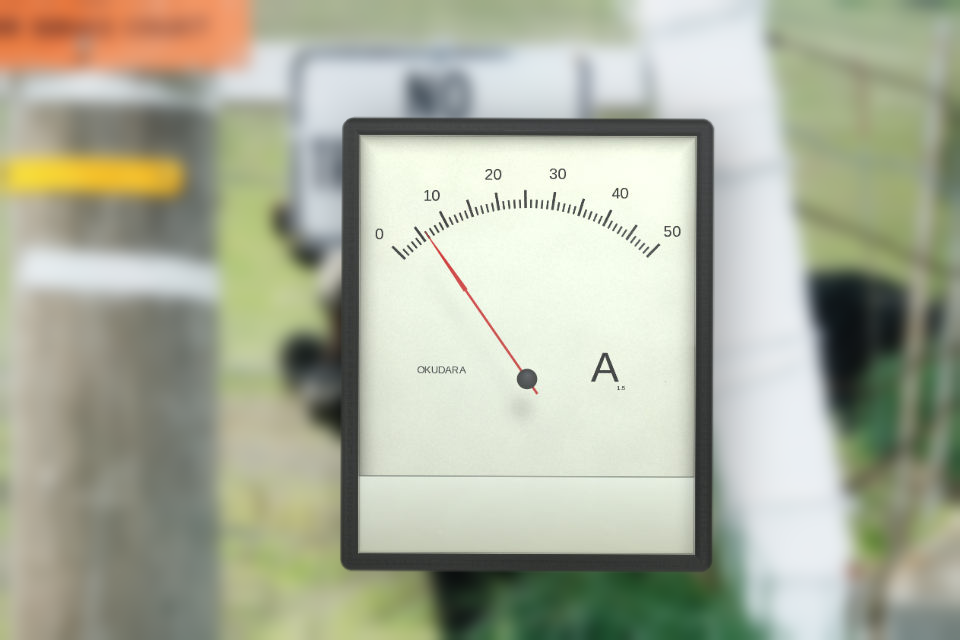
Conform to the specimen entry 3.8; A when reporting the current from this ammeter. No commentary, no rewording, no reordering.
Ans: 6; A
